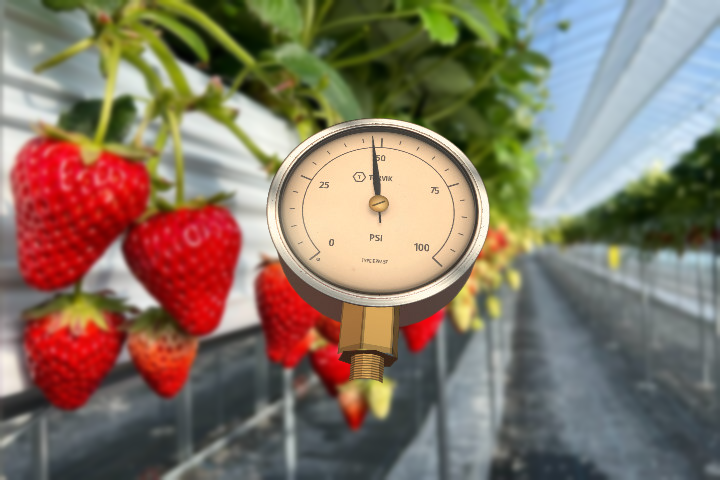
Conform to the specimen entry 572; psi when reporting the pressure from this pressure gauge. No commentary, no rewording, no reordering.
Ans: 47.5; psi
